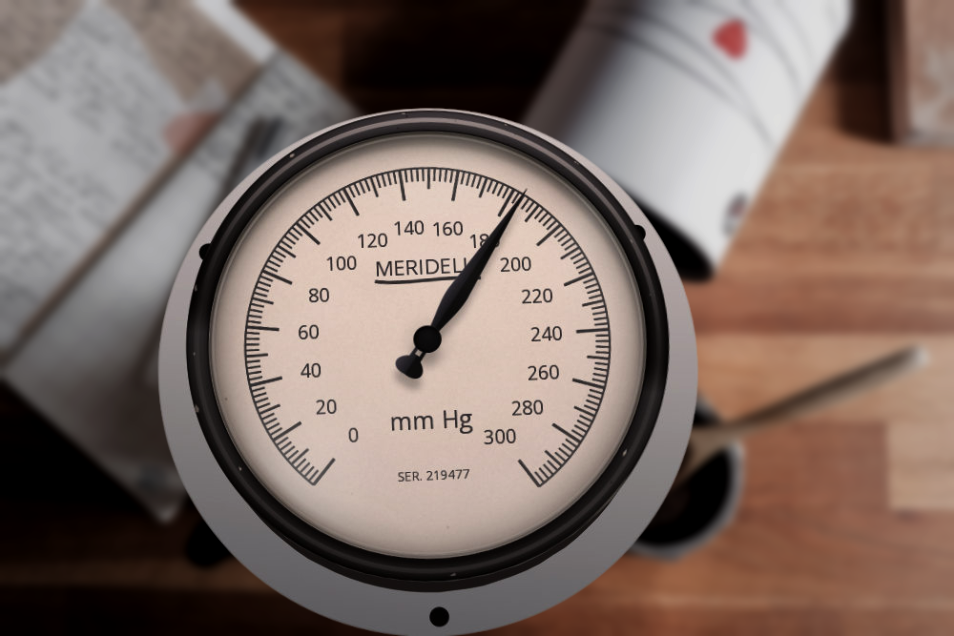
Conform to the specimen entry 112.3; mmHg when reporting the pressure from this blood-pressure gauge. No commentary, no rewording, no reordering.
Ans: 184; mmHg
